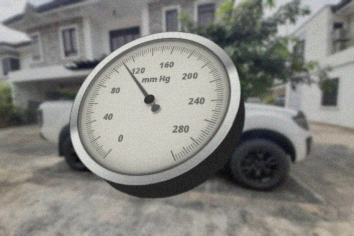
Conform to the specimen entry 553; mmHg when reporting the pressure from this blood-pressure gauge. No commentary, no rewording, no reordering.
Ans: 110; mmHg
